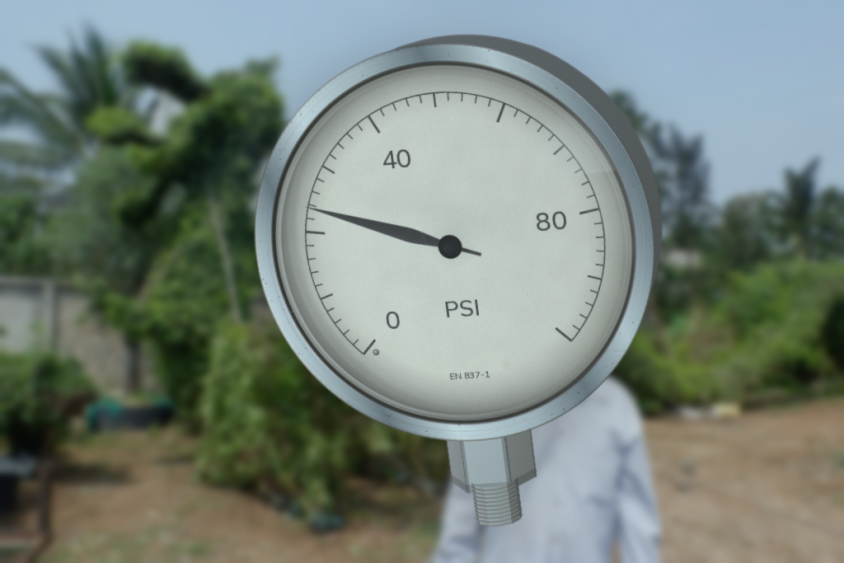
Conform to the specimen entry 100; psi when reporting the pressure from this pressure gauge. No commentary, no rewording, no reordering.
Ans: 24; psi
